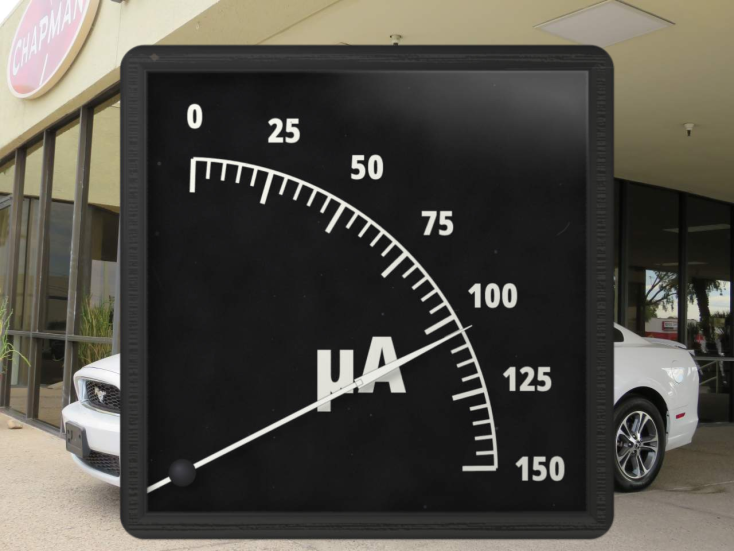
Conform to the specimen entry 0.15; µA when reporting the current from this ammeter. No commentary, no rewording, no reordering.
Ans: 105; µA
